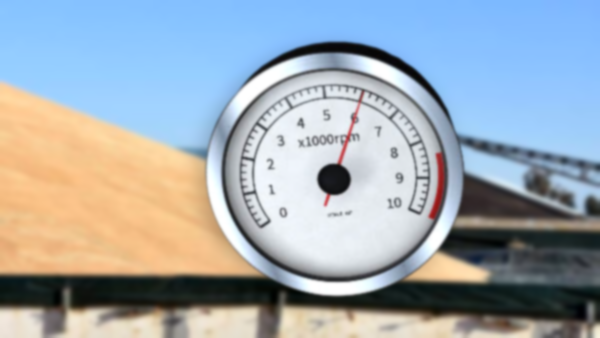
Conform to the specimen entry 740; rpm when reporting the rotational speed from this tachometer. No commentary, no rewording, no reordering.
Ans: 6000; rpm
